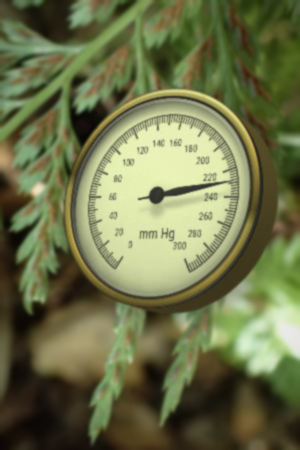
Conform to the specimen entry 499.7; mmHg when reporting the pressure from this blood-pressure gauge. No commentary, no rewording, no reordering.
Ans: 230; mmHg
